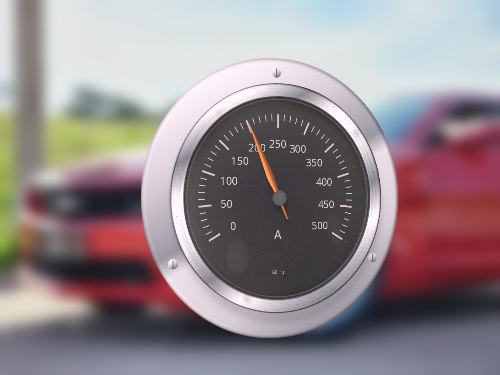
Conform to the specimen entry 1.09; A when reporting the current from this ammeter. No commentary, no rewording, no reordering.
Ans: 200; A
